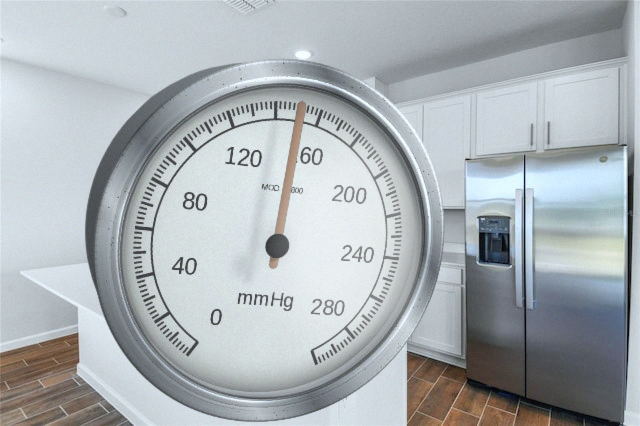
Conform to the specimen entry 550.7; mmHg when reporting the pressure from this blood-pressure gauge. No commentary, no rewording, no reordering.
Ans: 150; mmHg
